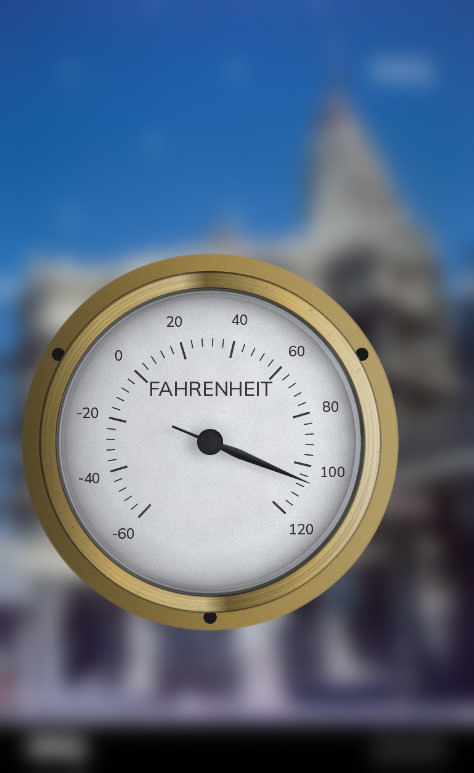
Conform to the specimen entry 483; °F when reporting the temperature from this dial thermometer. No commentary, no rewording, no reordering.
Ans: 106; °F
